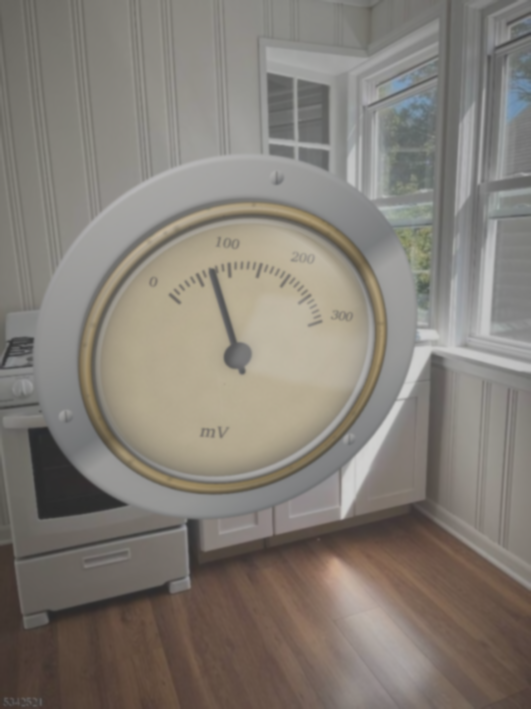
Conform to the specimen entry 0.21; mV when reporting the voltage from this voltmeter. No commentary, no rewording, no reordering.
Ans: 70; mV
